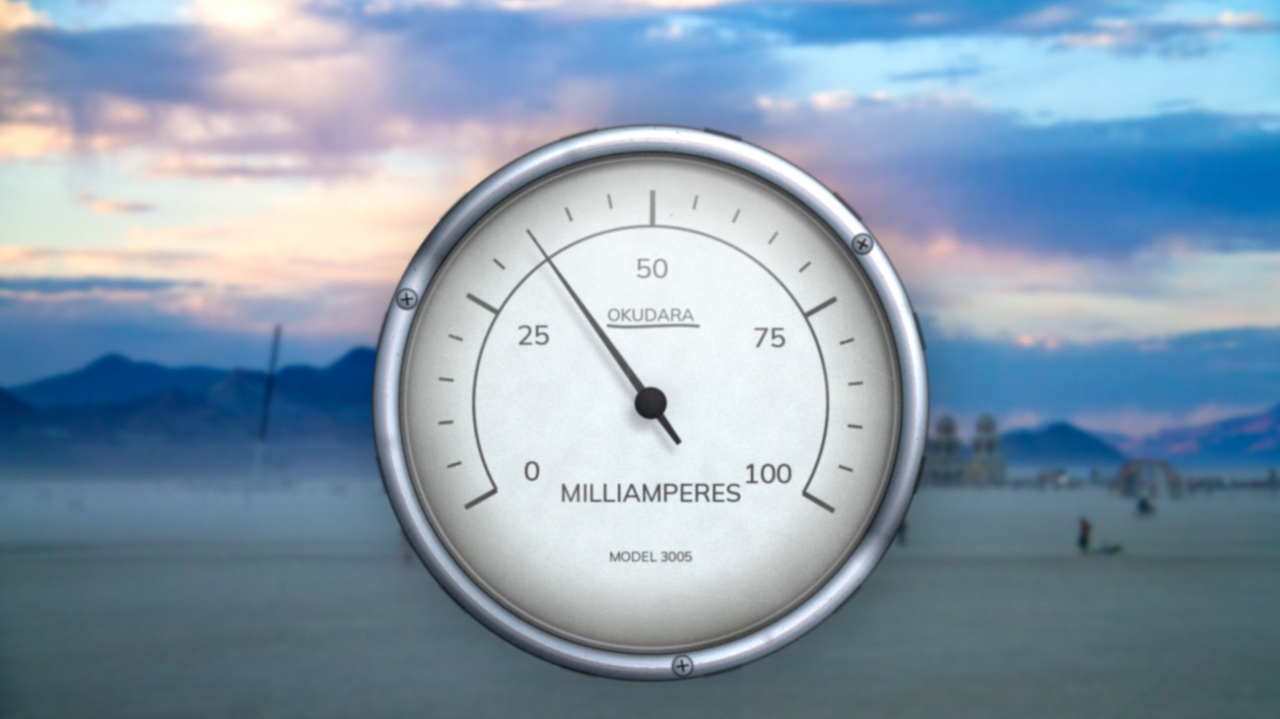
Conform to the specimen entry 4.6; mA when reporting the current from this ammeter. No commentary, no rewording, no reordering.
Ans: 35; mA
